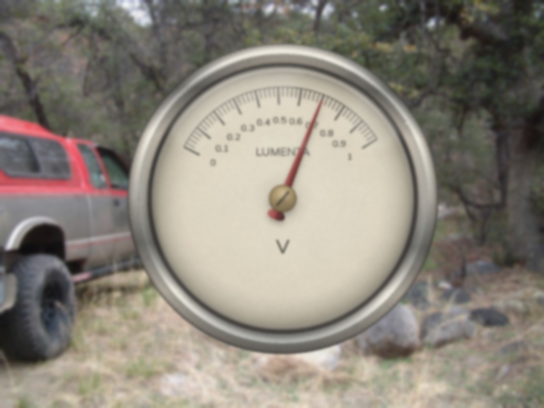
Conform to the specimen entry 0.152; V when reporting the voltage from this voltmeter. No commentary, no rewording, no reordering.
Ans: 0.7; V
